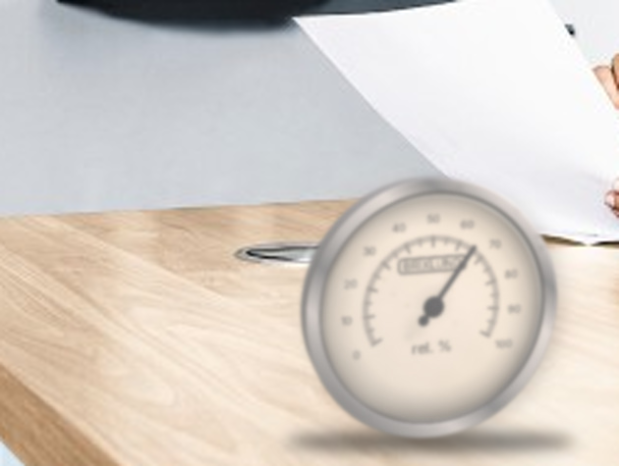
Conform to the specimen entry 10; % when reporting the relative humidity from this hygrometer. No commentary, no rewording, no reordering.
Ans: 65; %
